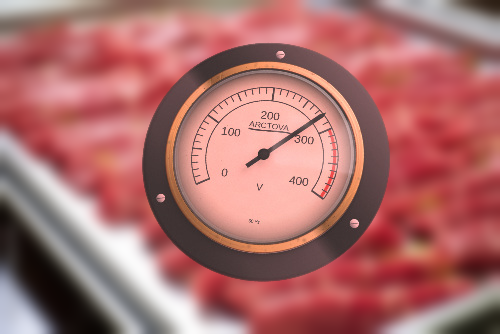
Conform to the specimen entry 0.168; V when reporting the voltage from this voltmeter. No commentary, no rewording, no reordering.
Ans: 280; V
